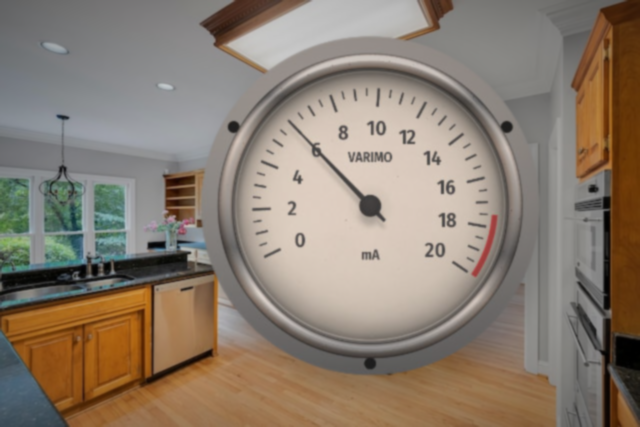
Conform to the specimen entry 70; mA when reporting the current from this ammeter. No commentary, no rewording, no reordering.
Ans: 6; mA
